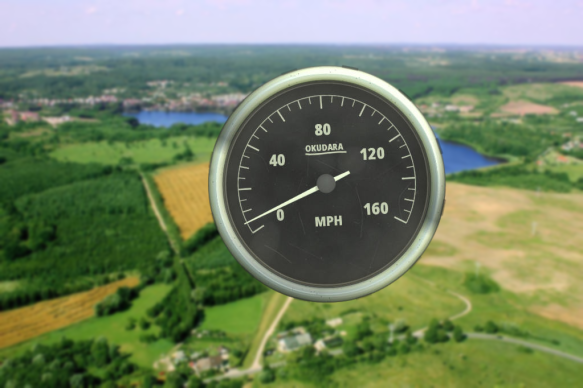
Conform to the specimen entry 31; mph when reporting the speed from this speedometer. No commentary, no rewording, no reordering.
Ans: 5; mph
